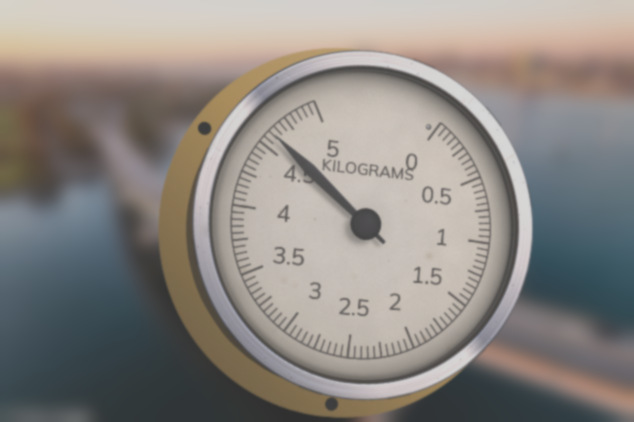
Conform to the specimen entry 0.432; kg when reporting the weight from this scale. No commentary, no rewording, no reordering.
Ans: 4.6; kg
